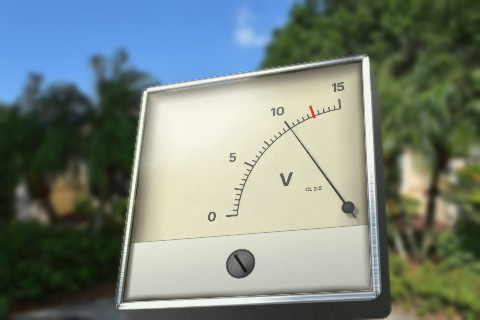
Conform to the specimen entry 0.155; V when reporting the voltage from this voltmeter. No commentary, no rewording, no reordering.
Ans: 10; V
